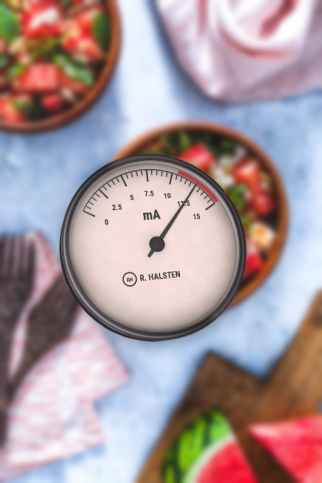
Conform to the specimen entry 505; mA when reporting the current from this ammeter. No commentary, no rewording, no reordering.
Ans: 12.5; mA
